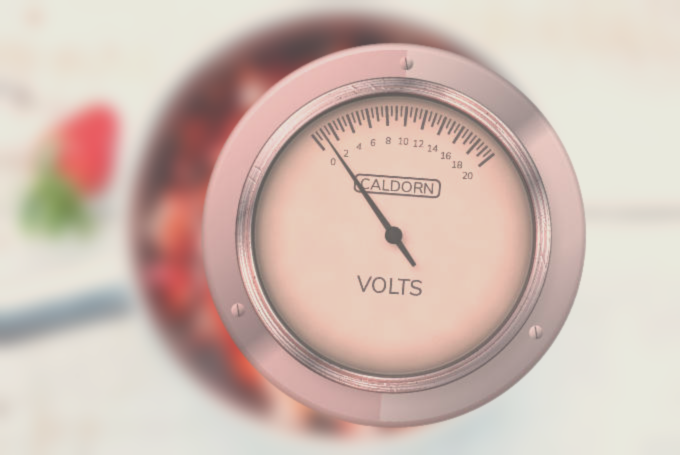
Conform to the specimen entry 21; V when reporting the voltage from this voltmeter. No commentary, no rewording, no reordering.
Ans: 1; V
